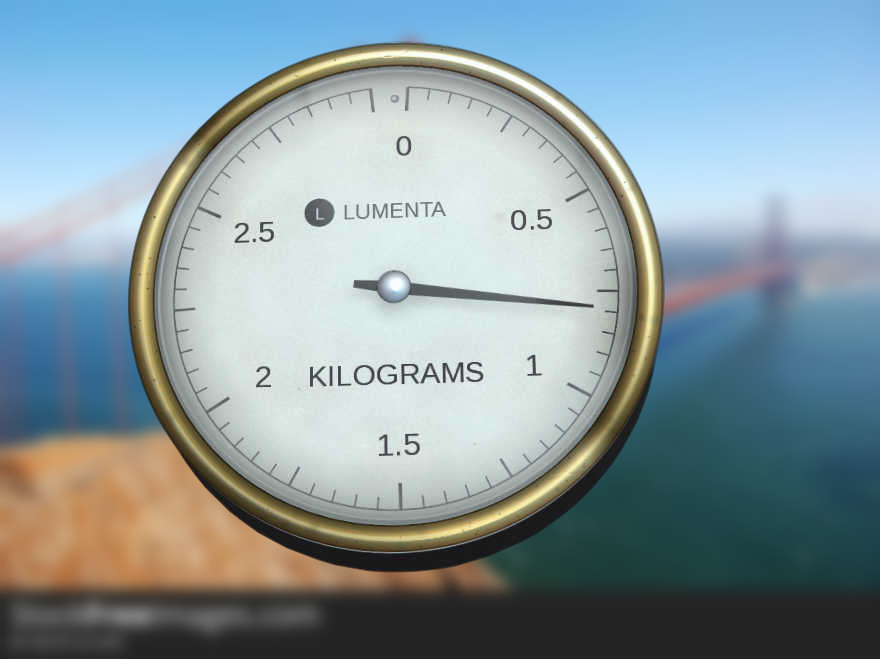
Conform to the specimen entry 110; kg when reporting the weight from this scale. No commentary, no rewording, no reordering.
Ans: 0.8; kg
